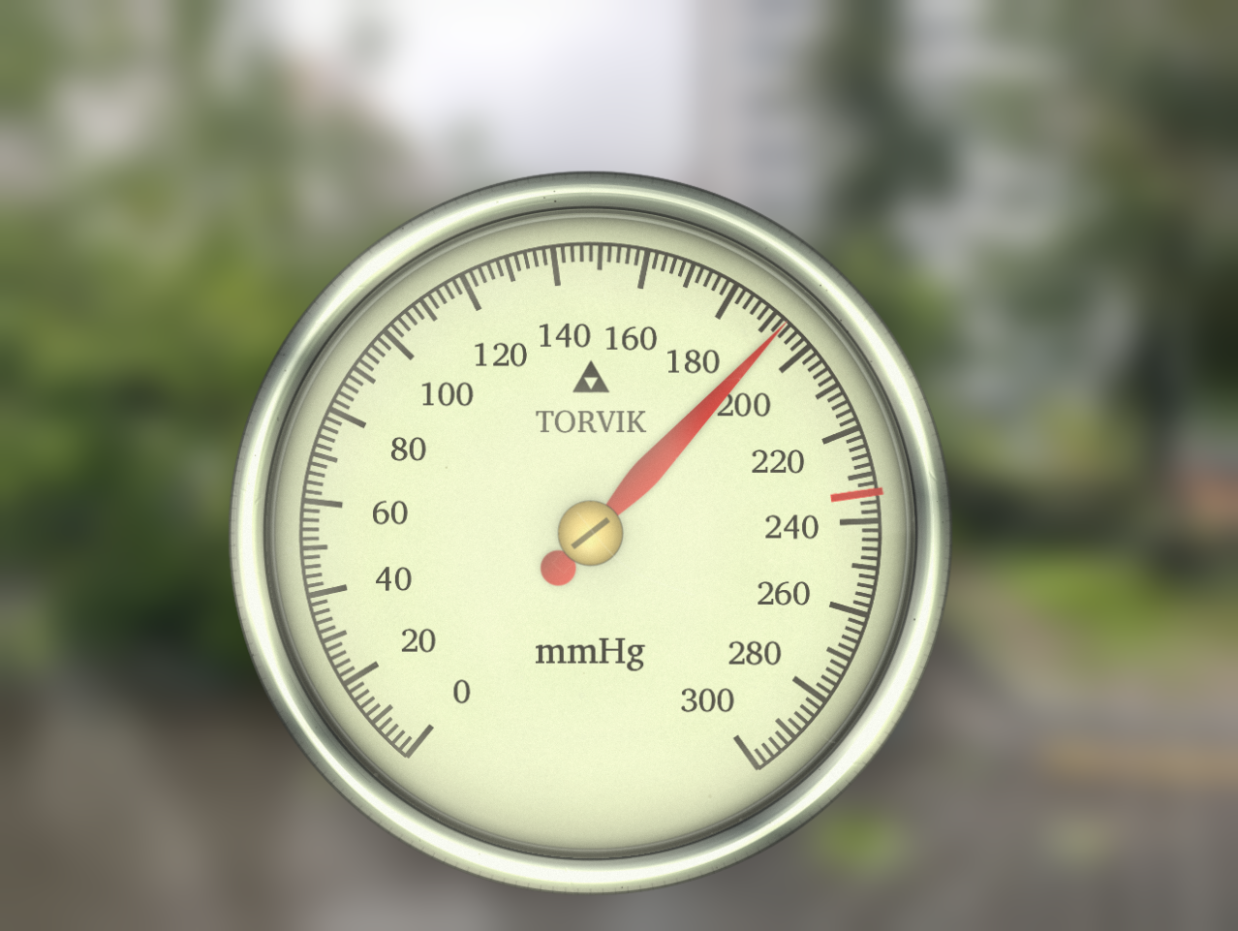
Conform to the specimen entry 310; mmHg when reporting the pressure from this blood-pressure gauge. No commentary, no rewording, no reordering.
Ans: 193; mmHg
